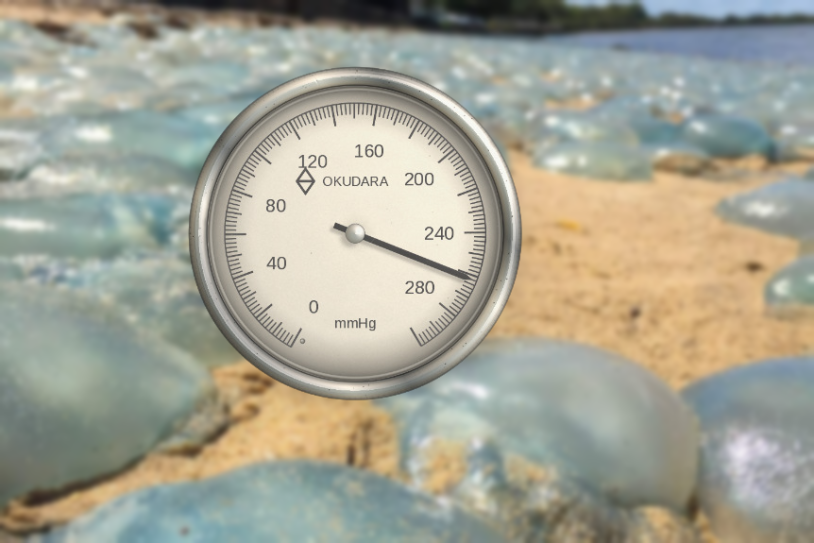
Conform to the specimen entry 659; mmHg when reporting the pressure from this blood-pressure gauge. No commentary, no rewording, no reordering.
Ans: 262; mmHg
